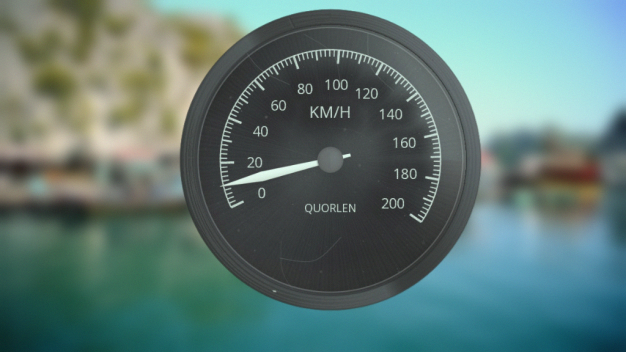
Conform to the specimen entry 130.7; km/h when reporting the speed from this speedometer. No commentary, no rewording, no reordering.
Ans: 10; km/h
